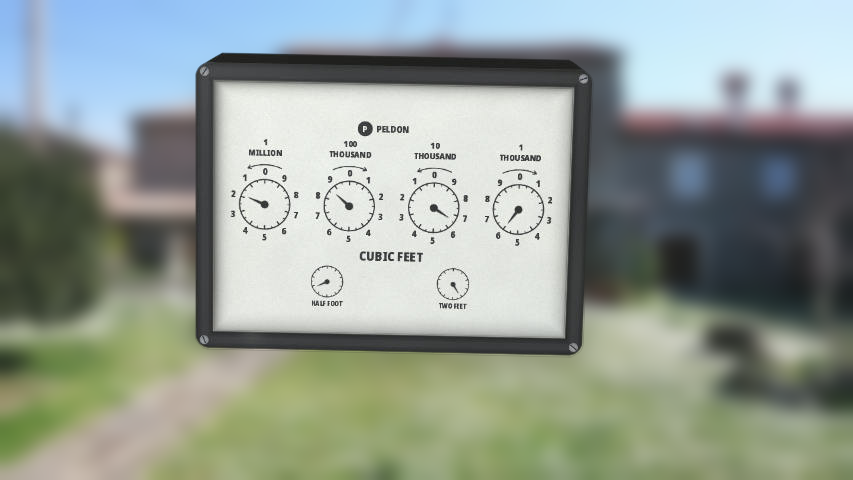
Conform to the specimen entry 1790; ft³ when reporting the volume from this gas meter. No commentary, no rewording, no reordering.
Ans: 186600; ft³
